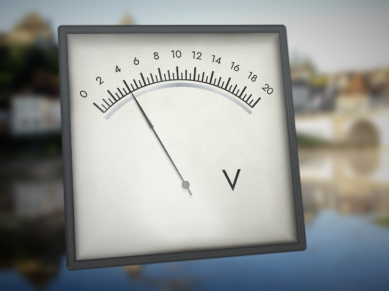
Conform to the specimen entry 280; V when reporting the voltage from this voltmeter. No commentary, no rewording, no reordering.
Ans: 4; V
